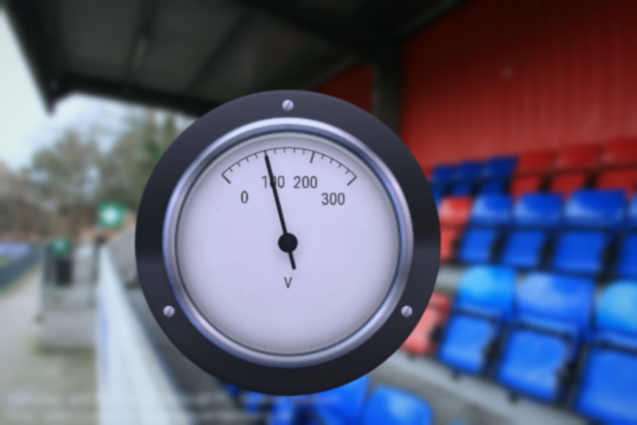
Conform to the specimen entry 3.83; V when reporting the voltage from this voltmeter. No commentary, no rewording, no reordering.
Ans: 100; V
